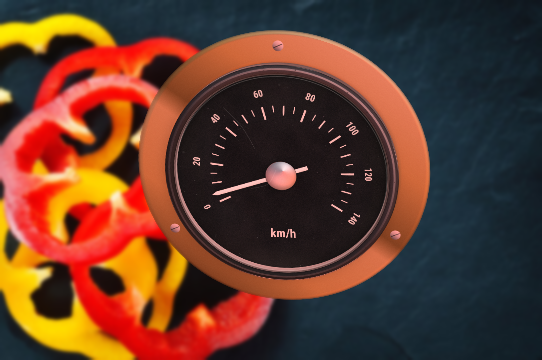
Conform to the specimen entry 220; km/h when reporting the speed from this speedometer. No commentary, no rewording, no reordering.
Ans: 5; km/h
